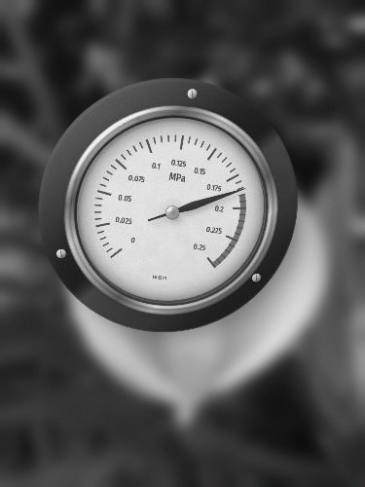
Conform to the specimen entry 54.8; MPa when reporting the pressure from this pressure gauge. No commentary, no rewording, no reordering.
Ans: 0.185; MPa
